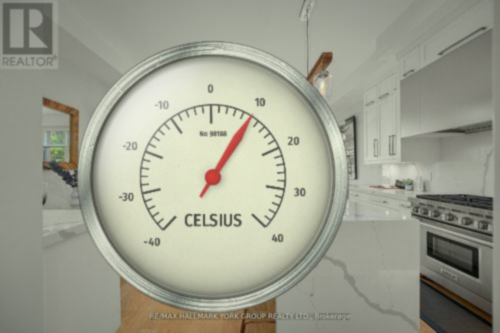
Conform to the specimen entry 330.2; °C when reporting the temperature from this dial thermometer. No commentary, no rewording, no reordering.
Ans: 10; °C
